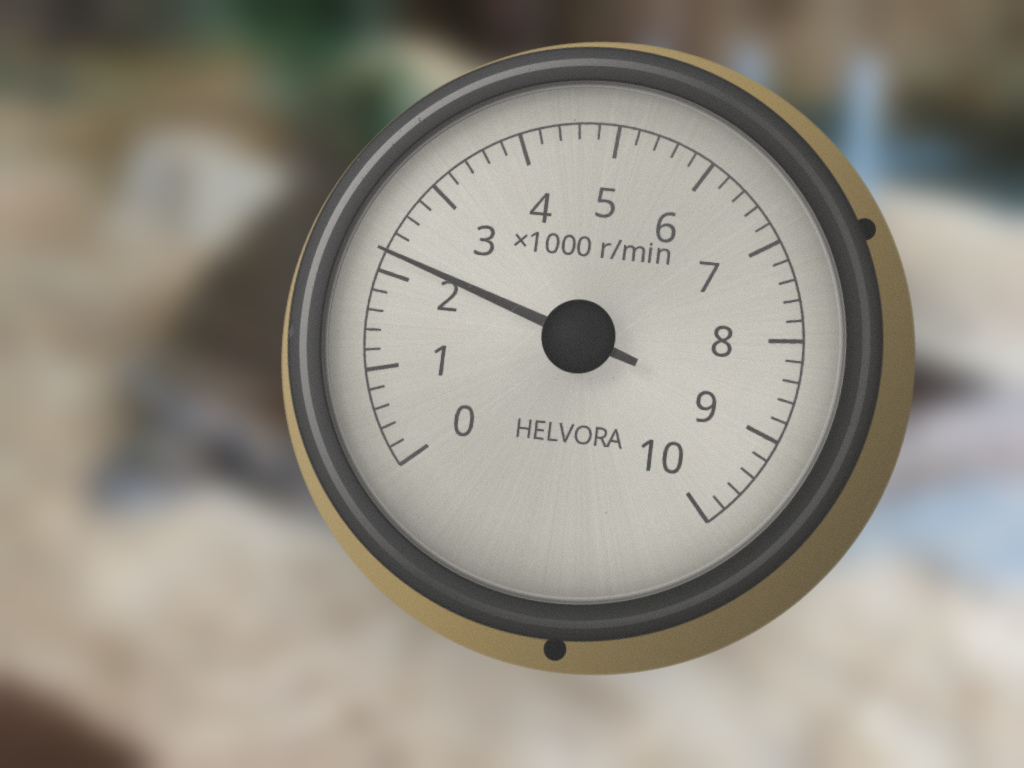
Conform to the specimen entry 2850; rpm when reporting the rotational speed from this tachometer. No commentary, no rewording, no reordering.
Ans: 2200; rpm
